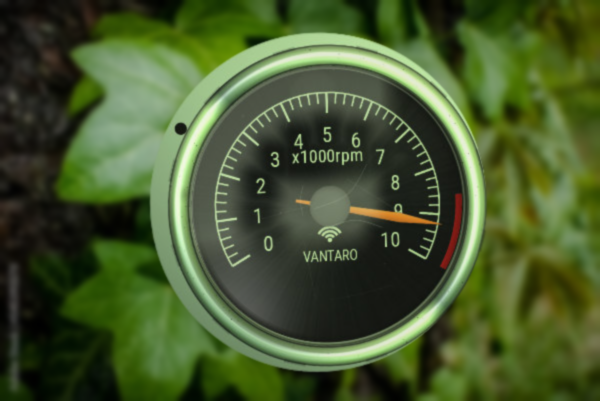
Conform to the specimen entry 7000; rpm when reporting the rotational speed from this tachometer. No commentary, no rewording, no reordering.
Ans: 9200; rpm
